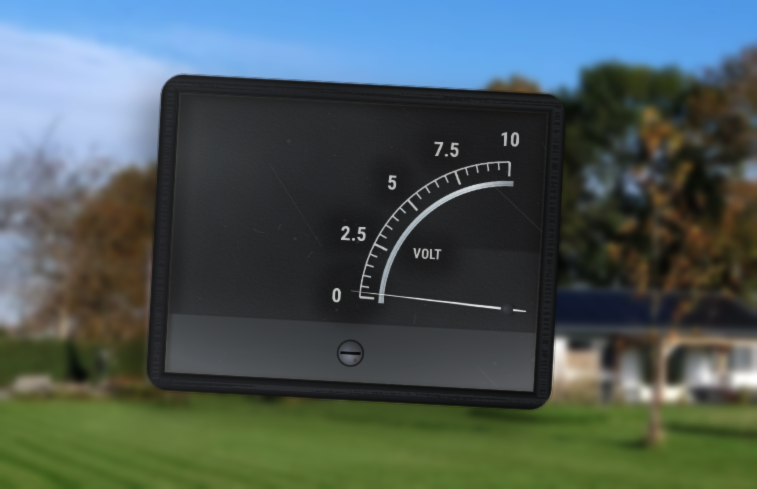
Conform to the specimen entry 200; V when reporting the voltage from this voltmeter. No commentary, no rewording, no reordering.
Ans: 0.25; V
